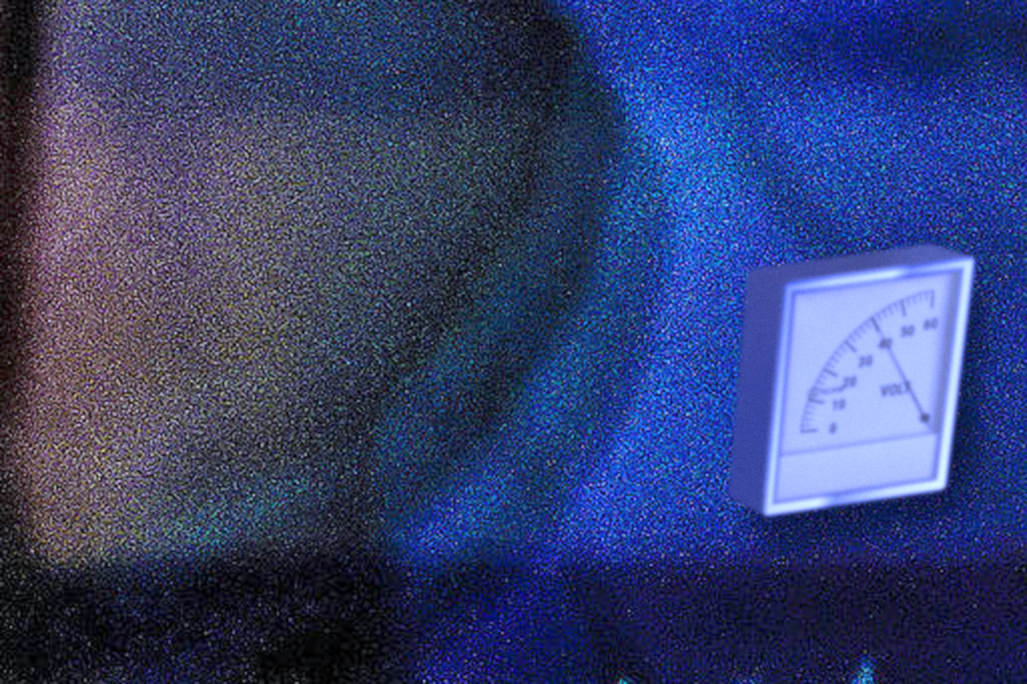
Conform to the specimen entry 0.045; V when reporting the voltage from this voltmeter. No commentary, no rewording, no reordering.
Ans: 40; V
